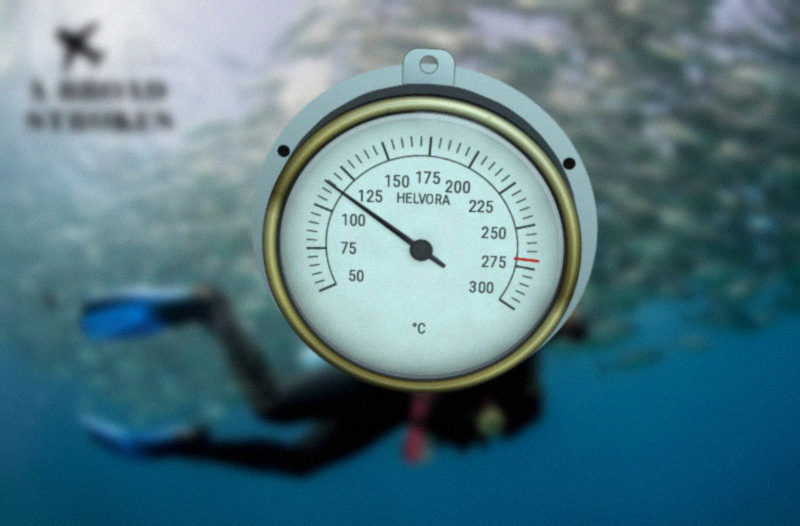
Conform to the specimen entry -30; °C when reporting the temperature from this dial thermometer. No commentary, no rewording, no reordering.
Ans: 115; °C
